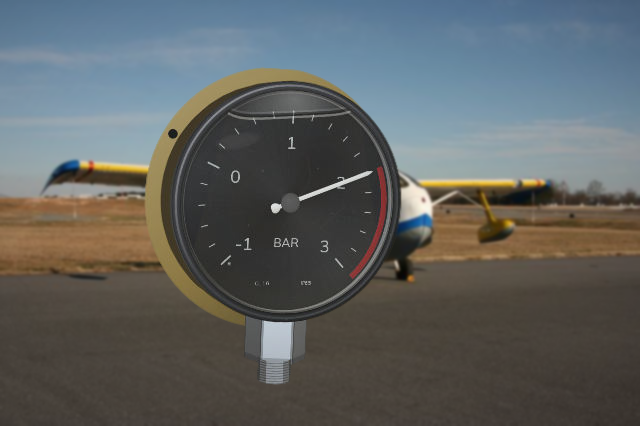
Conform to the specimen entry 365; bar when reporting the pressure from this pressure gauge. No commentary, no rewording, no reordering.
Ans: 2; bar
